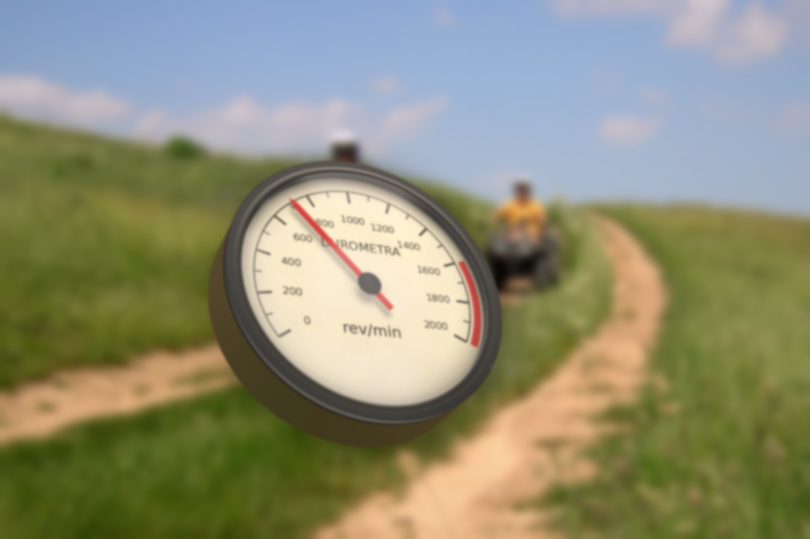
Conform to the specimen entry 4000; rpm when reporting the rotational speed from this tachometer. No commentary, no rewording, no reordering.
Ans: 700; rpm
